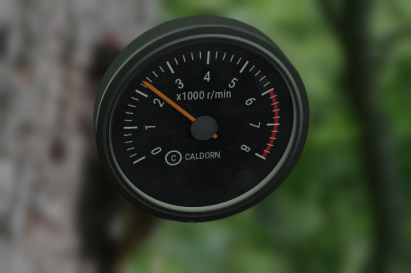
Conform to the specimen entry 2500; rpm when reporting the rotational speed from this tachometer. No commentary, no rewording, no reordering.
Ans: 2300; rpm
